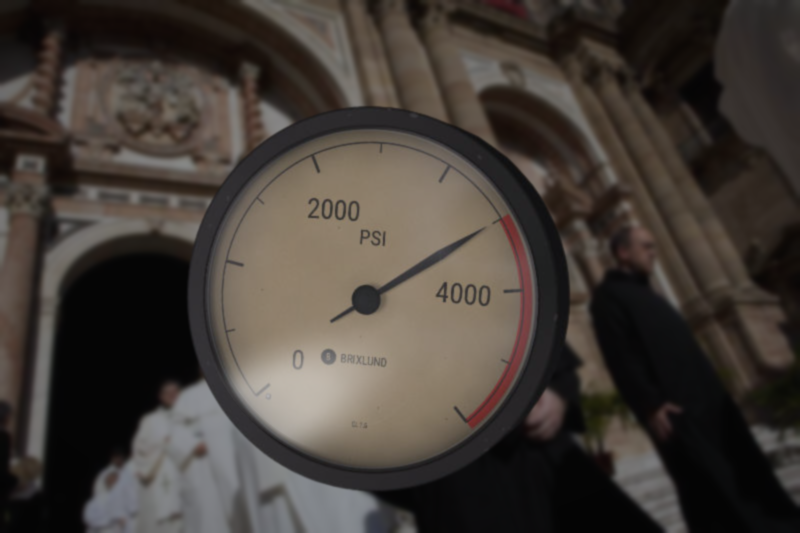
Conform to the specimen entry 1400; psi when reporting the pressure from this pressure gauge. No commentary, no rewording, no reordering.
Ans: 3500; psi
